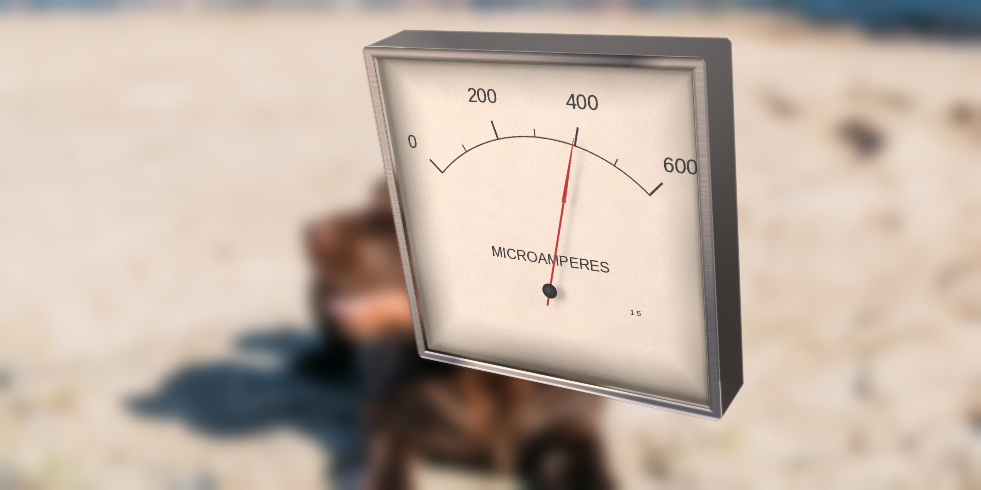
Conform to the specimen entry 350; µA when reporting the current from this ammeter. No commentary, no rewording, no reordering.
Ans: 400; µA
